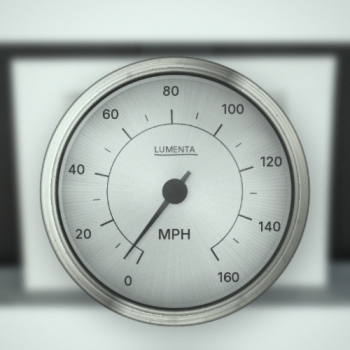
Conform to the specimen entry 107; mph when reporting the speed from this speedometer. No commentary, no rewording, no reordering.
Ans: 5; mph
